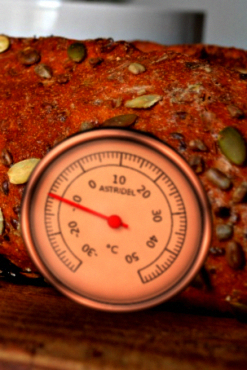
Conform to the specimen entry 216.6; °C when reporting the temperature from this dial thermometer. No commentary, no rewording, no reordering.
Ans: -10; °C
